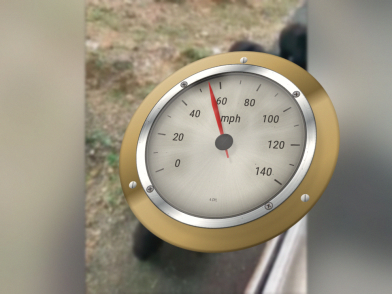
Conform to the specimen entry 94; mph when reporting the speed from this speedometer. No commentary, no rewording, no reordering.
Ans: 55; mph
